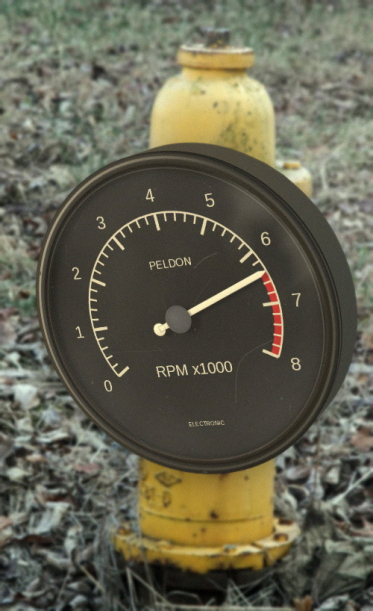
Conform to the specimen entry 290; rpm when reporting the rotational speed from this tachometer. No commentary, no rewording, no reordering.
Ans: 6400; rpm
